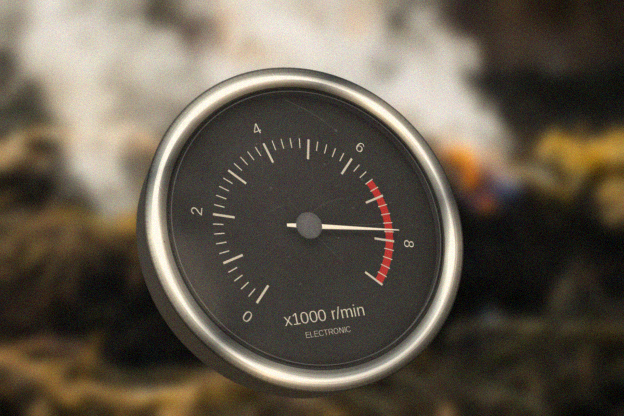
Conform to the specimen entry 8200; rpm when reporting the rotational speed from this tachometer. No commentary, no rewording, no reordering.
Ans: 7800; rpm
